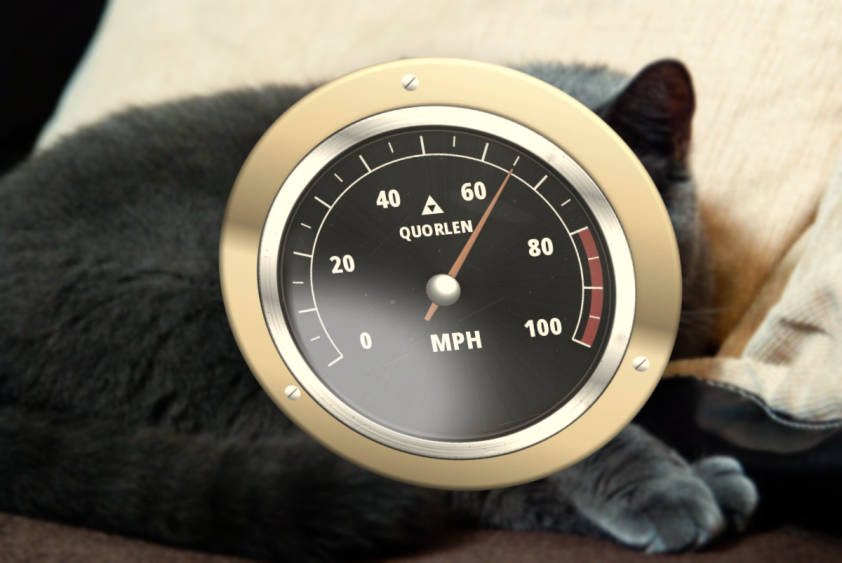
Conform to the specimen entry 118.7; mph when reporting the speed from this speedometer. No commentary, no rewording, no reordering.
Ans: 65; mph
